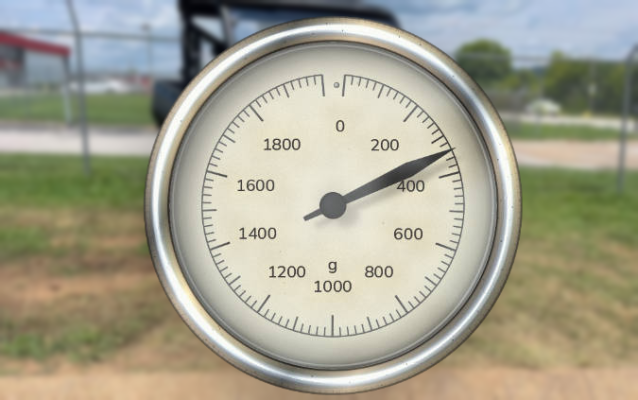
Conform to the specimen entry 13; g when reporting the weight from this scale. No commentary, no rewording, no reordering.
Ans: 340; g
